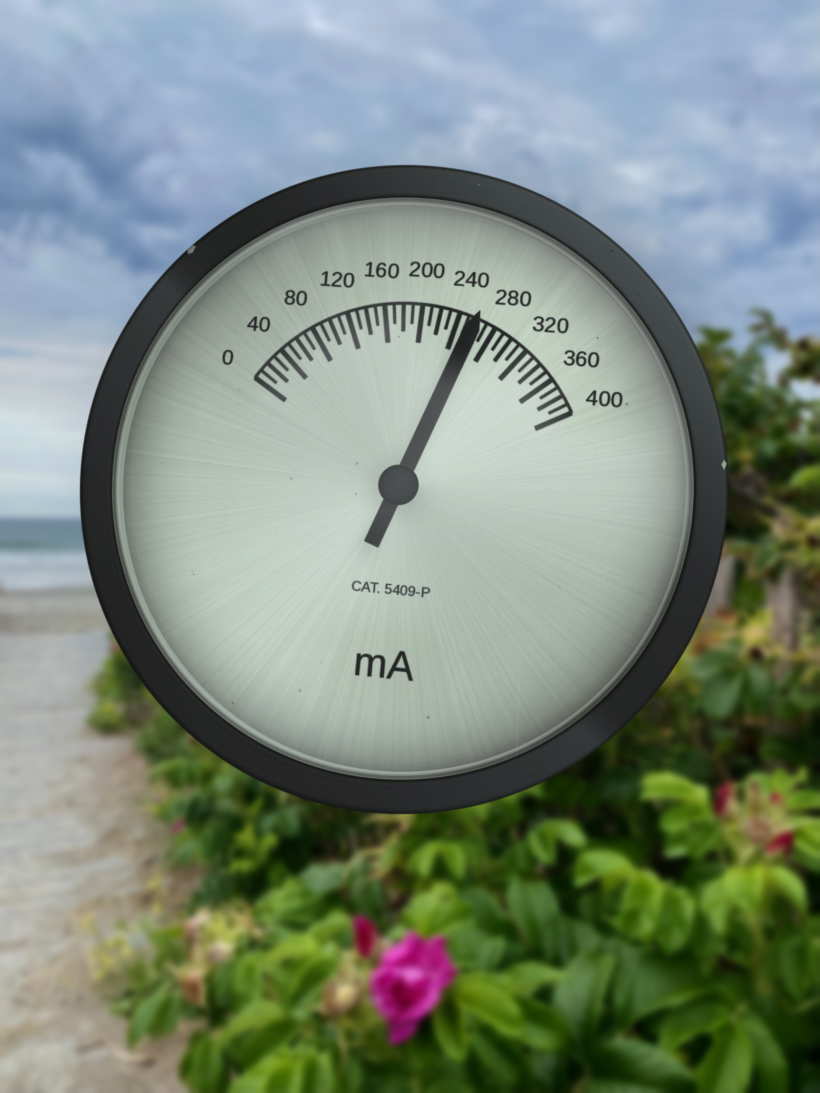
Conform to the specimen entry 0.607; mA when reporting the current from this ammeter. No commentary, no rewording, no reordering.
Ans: 260; mA
